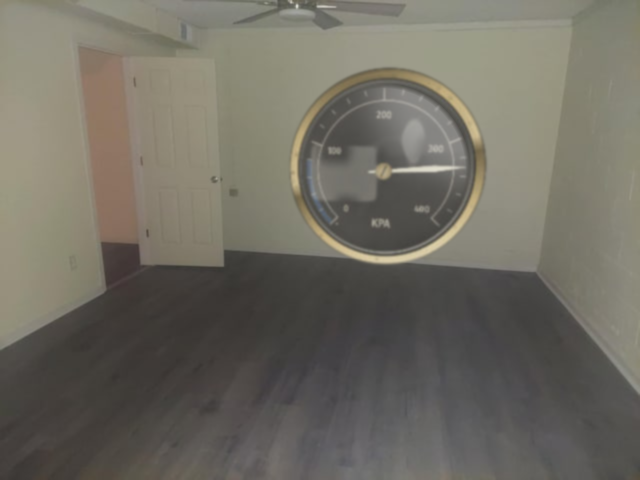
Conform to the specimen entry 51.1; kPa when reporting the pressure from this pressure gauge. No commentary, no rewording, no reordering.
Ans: 330; kPa
